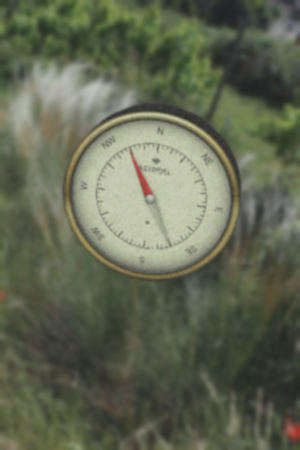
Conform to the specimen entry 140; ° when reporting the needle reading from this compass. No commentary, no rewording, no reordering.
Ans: 330; °
